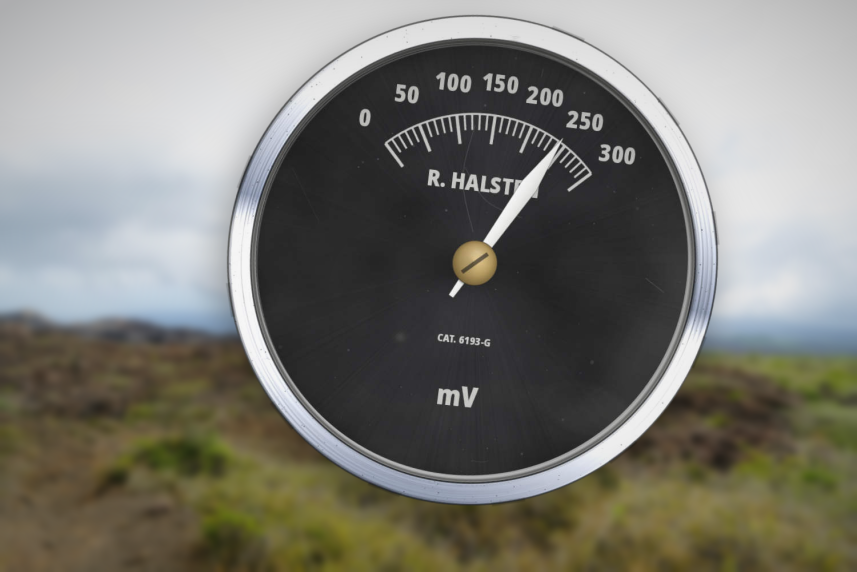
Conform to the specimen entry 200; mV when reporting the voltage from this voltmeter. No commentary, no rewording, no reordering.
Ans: 240; mV
